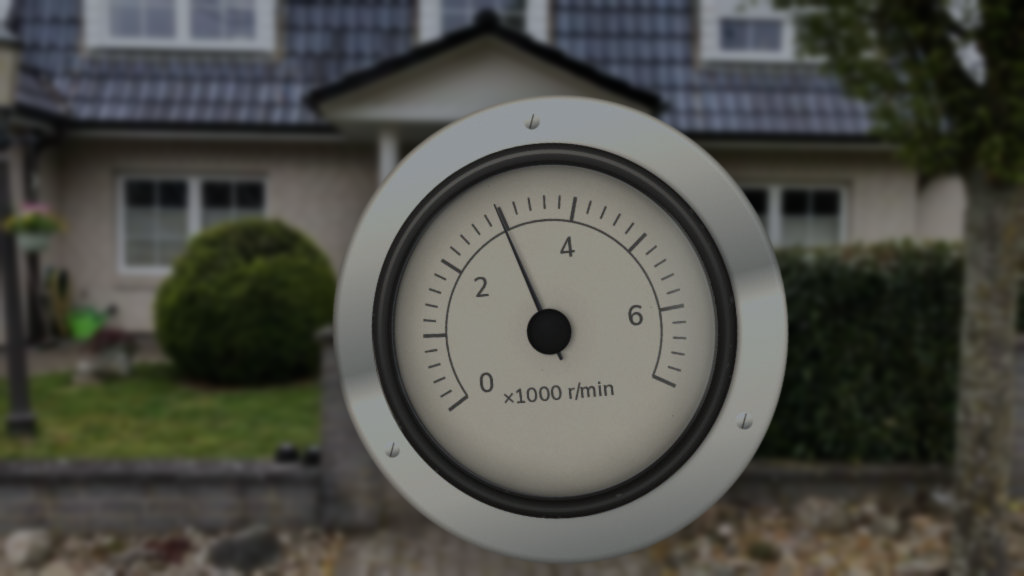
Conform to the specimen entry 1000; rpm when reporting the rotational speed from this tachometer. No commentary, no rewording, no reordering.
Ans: 3000; rpm
